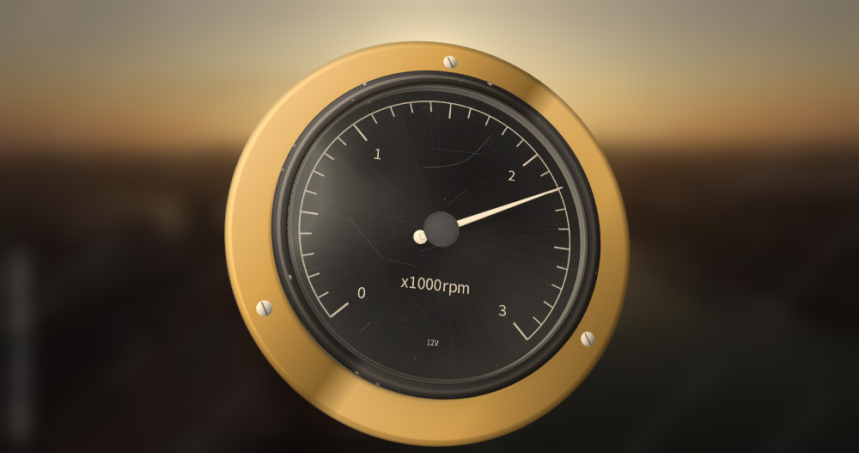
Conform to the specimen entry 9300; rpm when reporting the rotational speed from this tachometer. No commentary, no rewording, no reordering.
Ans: 2200; rpm
